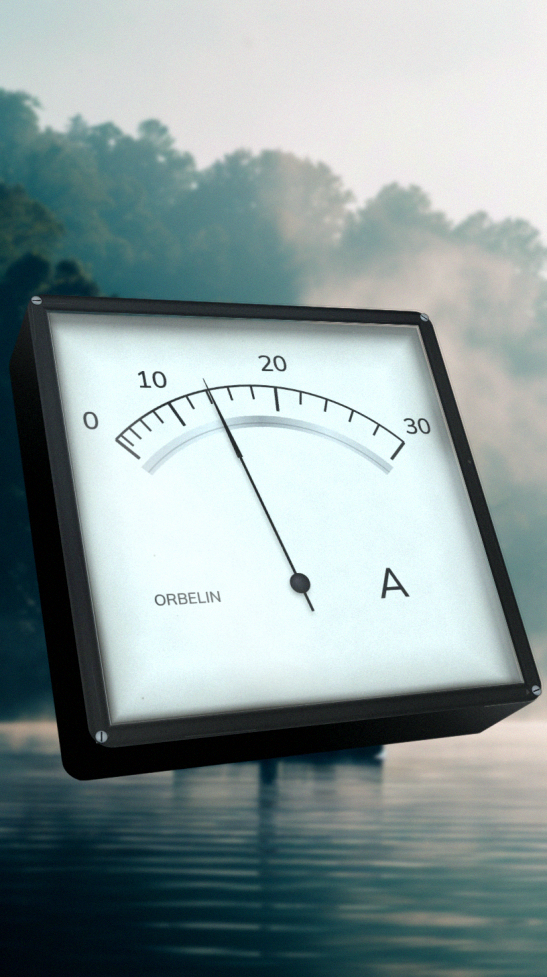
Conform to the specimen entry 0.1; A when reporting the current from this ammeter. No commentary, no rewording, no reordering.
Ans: 14; A
